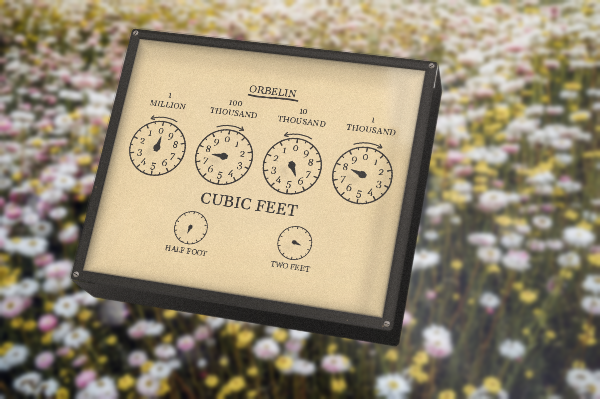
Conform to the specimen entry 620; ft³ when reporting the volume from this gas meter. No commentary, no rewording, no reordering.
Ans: 975800; ft³
